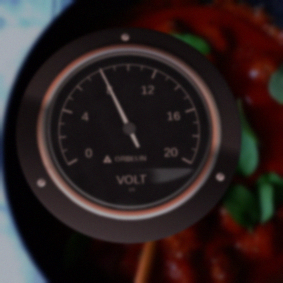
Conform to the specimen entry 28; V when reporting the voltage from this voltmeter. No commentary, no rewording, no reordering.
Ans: 8; V
